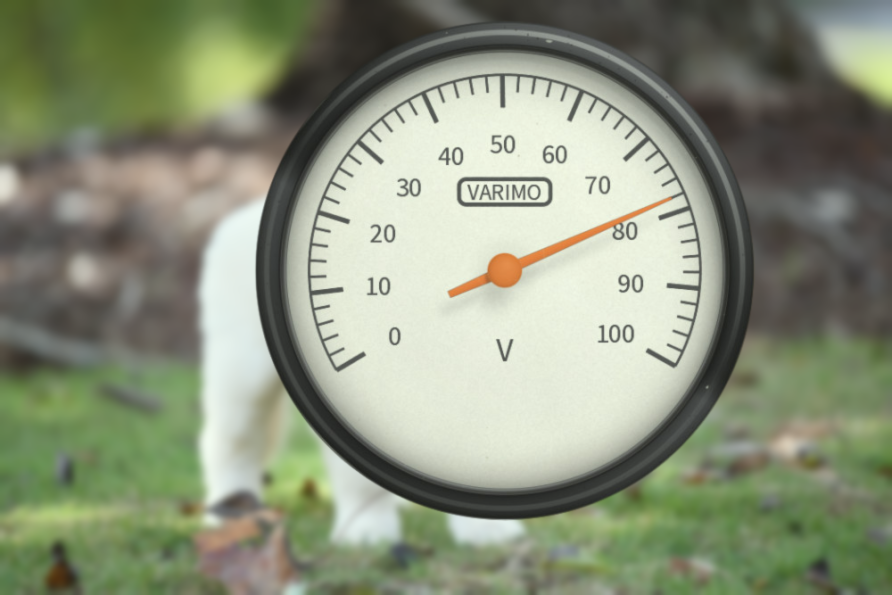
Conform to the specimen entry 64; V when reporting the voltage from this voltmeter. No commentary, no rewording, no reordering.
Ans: 78; V
